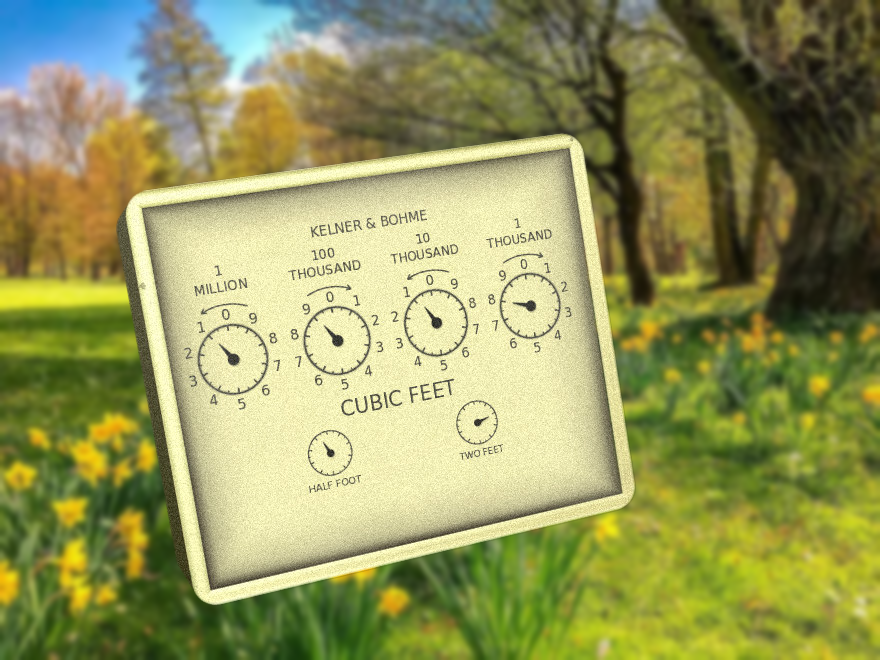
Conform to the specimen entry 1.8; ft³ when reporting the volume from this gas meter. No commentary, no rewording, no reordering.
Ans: 90800; ft³
